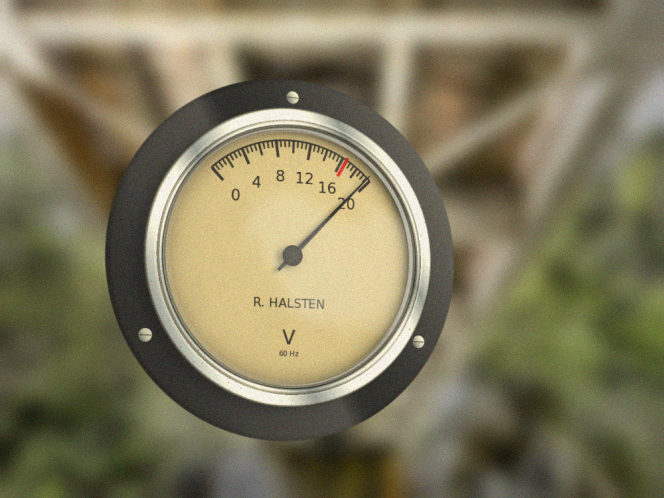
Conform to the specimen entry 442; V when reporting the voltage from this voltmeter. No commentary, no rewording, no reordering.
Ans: 19.5; V
